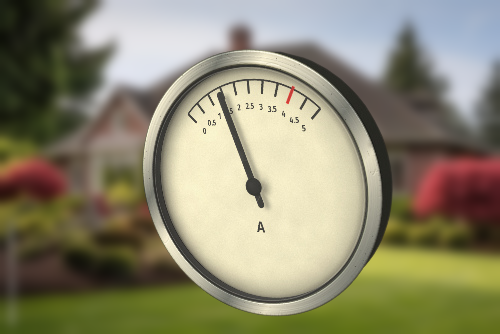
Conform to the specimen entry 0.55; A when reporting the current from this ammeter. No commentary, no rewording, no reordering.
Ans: 1.5; A
